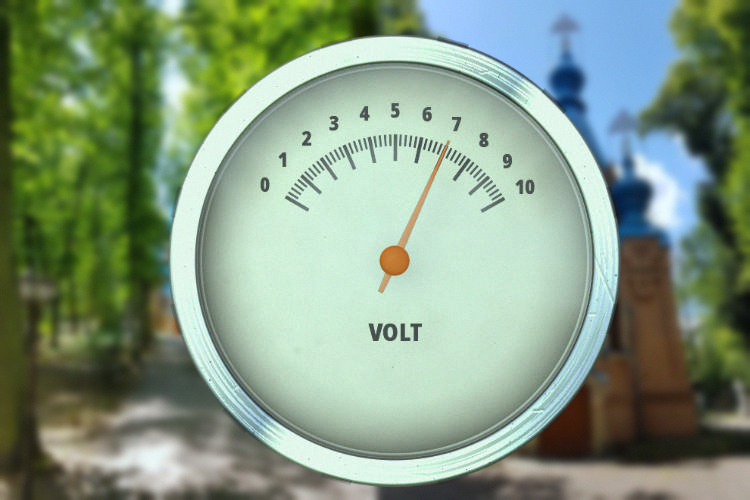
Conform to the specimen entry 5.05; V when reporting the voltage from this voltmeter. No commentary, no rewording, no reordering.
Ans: 7; V
